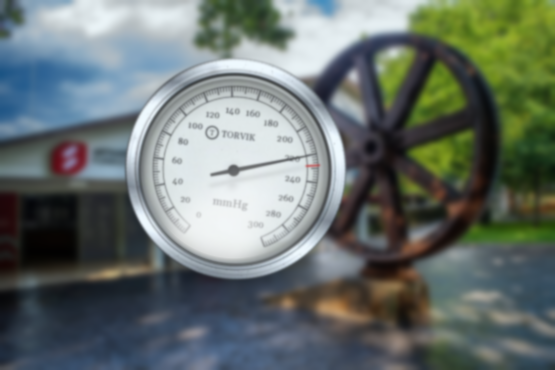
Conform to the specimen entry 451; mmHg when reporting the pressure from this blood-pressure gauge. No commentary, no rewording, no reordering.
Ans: 220; mmHg
